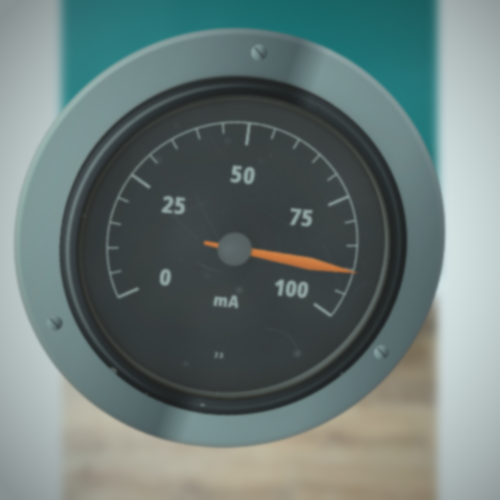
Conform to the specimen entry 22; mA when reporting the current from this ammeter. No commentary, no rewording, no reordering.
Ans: 90; mA
